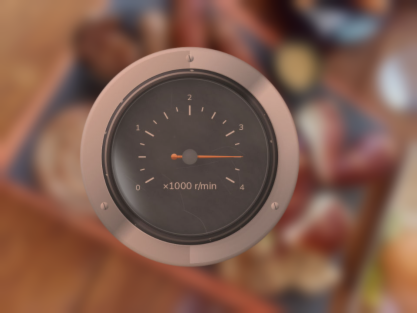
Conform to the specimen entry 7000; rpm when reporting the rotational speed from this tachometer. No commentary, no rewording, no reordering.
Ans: 3500; rpm
